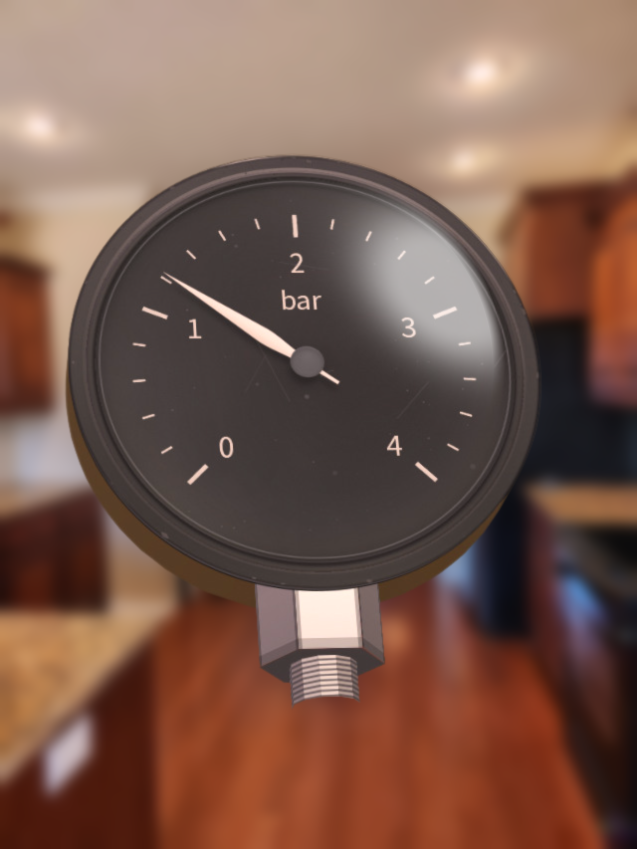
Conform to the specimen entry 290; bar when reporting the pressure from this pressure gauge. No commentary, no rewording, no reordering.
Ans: 1.2; bar
